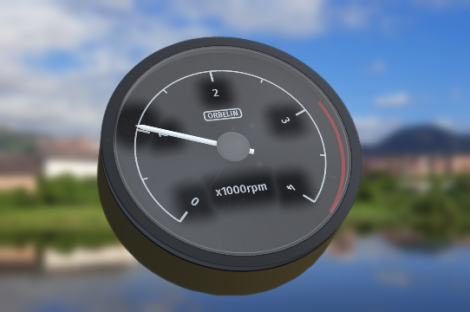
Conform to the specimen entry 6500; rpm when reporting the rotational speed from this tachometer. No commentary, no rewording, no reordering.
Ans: 1000; rpm
